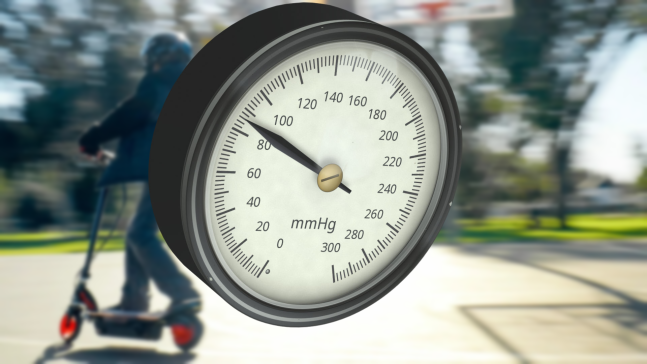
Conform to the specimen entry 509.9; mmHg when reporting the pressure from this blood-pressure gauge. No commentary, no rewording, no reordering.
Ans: 86; mmHg
